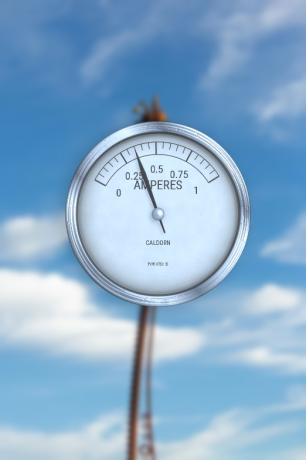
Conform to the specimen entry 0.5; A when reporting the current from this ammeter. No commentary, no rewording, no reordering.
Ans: 0.35; A
